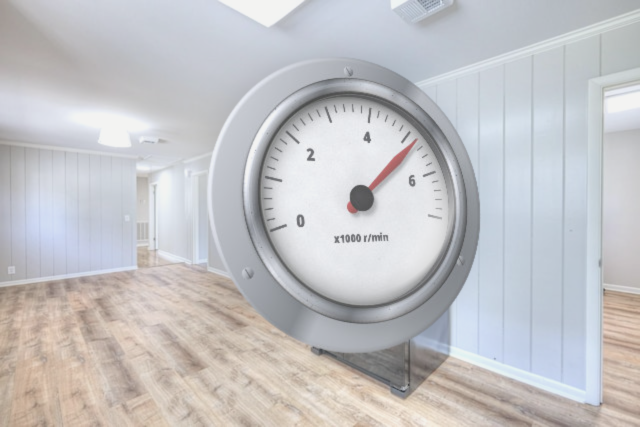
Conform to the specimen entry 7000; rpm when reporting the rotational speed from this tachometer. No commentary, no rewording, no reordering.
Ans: 5200; rpm
